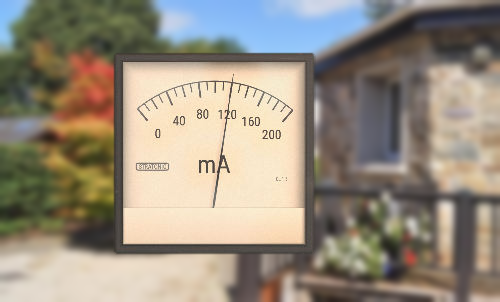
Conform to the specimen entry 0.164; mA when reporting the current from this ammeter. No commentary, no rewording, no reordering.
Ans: 120; mA
